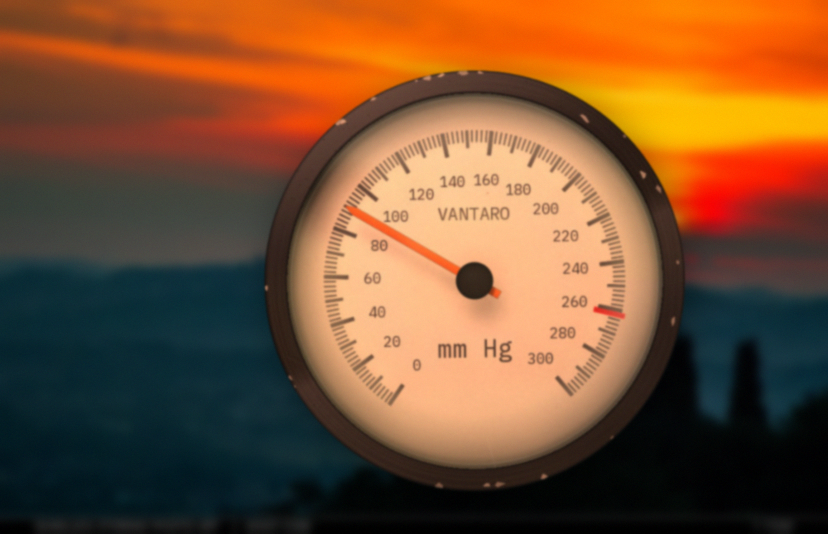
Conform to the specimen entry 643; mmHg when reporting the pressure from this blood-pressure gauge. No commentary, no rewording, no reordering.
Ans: 90; mmHg
